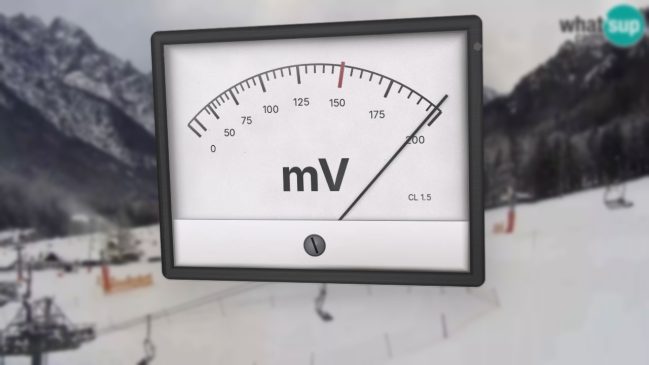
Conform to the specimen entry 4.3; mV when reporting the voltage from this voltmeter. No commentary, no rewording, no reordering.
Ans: 197.5; mV
